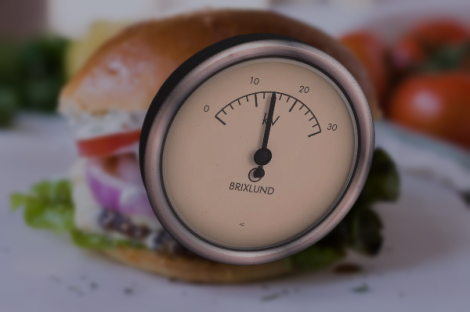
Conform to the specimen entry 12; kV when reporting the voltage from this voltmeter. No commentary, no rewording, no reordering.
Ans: 14; kV
